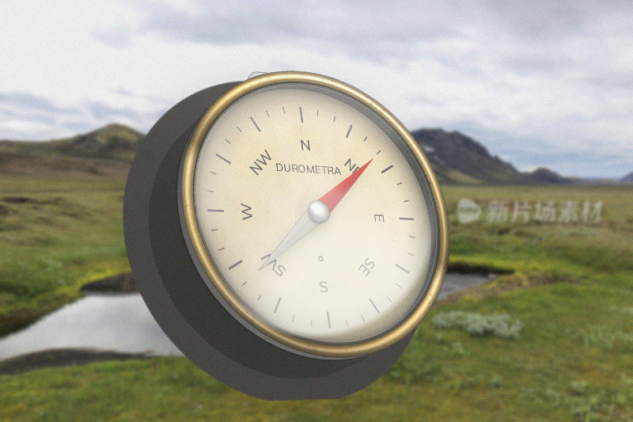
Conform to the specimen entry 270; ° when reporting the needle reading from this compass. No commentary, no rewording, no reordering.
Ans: 50; °
